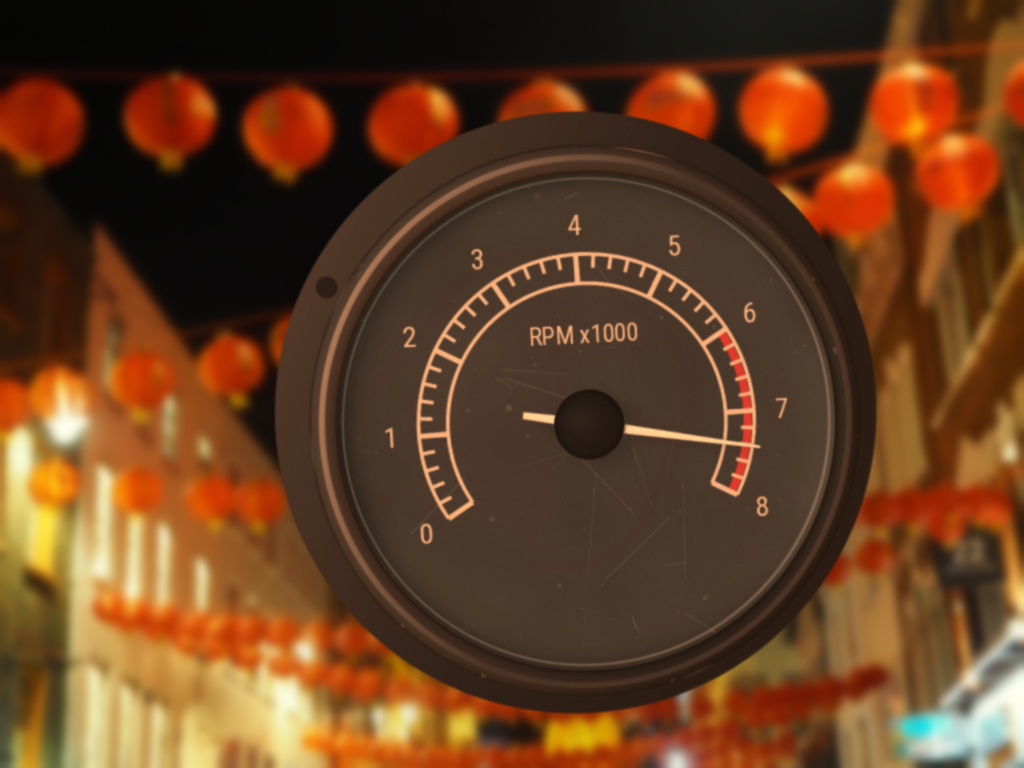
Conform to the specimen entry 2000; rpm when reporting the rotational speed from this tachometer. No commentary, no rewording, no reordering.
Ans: 7400; rpm
